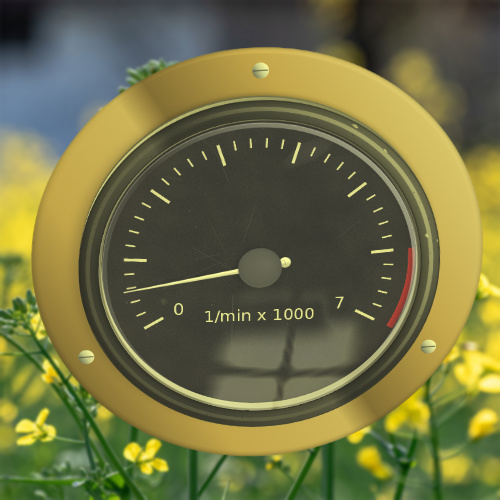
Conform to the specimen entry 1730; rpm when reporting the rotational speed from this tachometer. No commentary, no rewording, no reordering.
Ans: 600; rpm
